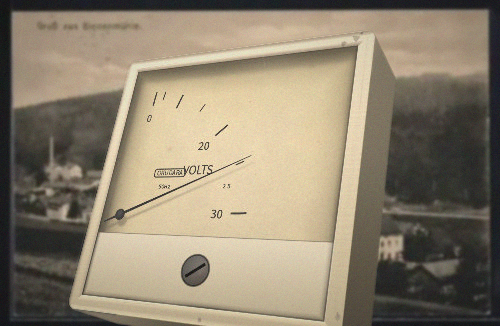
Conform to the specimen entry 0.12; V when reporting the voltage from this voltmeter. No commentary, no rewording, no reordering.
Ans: 25; V
